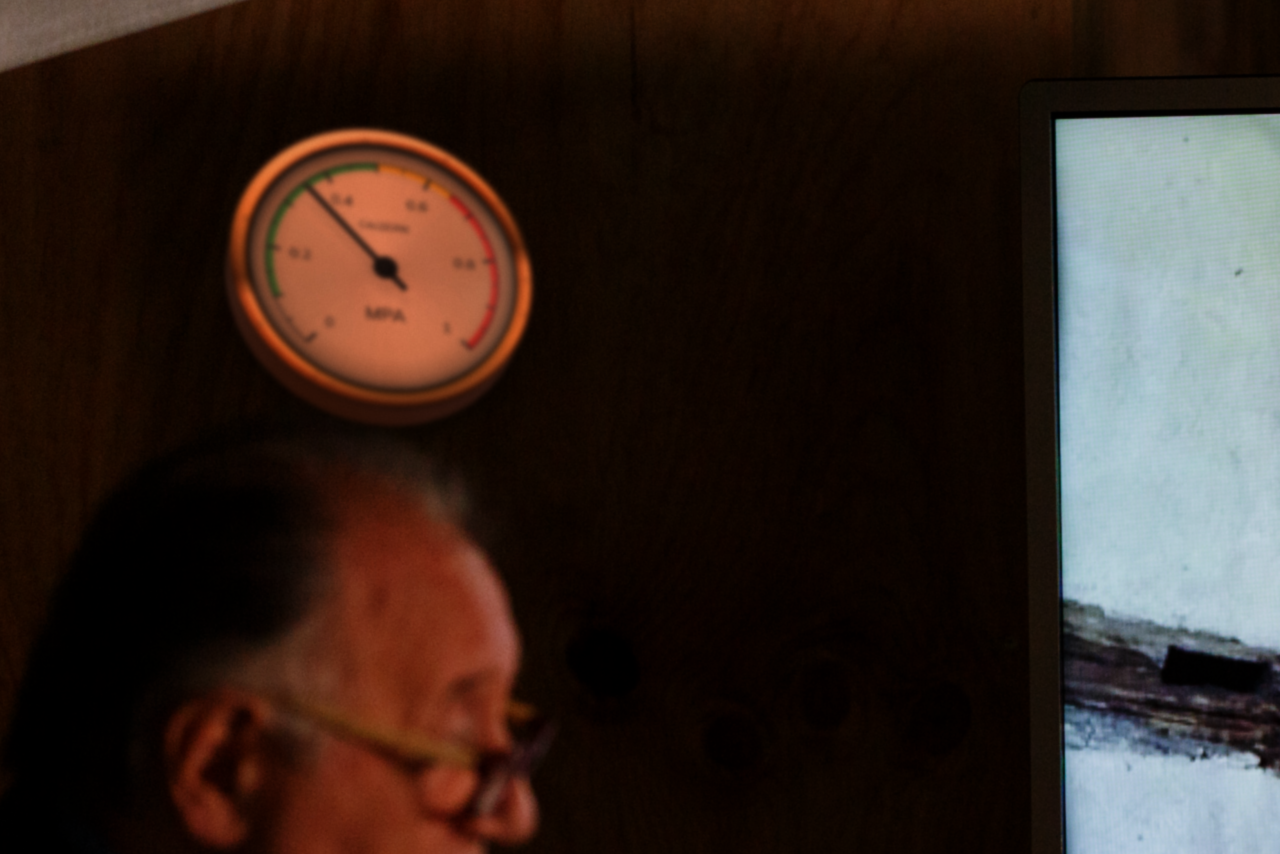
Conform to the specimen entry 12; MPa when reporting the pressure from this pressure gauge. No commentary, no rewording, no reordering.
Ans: 0.35; MPa
